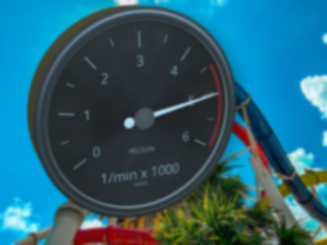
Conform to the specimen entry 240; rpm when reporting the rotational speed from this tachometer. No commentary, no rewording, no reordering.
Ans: 5000; rpm
